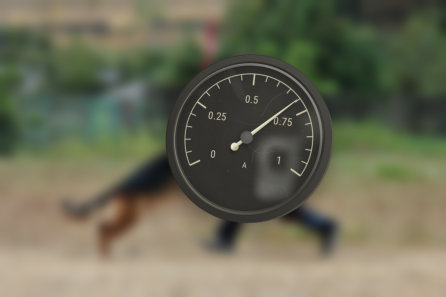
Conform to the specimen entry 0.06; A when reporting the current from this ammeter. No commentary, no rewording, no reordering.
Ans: 0.7; A
